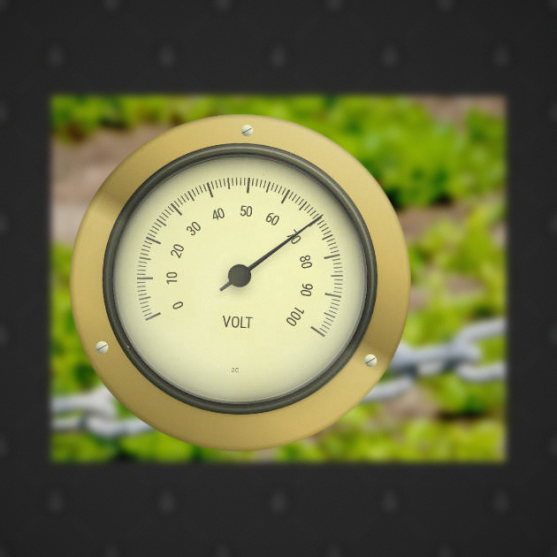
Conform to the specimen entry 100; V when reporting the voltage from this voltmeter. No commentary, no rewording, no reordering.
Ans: 70; V
